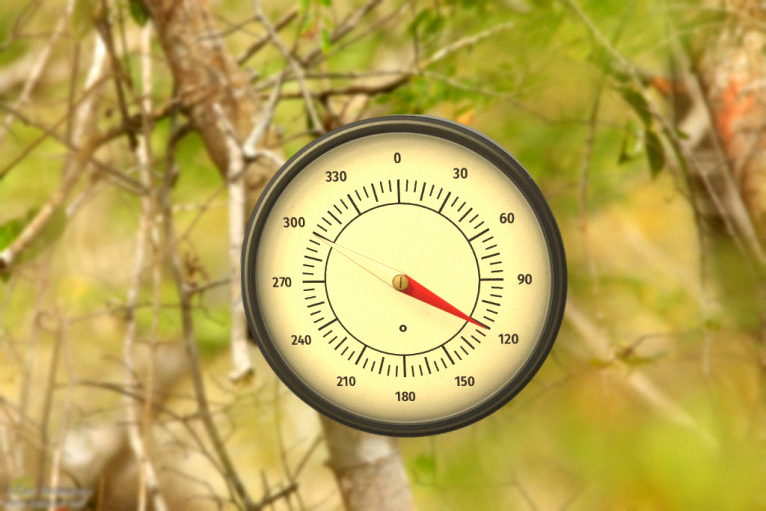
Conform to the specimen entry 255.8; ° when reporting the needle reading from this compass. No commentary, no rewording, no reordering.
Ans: 120; °
